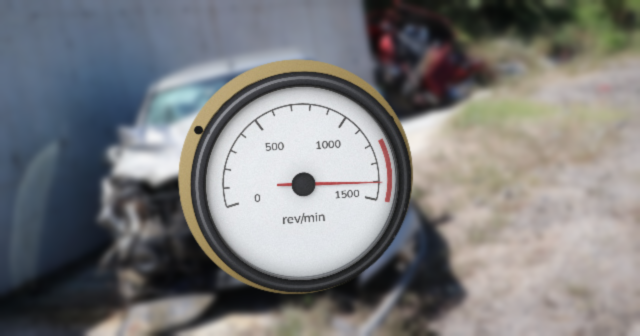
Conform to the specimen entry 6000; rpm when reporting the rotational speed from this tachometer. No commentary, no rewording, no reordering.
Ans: 1400; rpm
